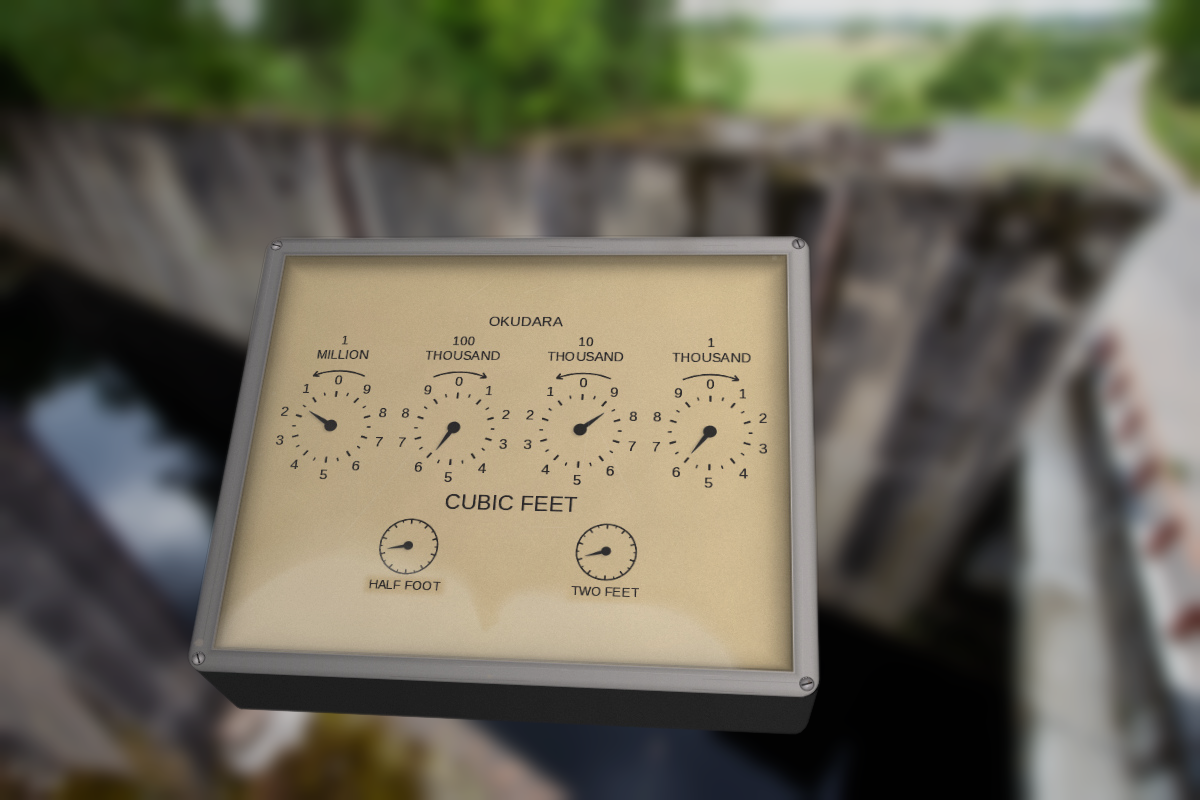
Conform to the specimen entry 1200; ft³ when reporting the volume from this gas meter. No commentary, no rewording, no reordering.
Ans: 158600; ft³
